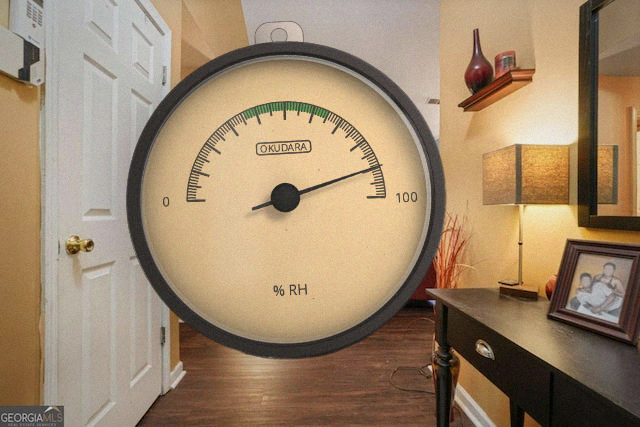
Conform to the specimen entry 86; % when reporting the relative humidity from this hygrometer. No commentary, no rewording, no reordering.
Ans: 90; %
